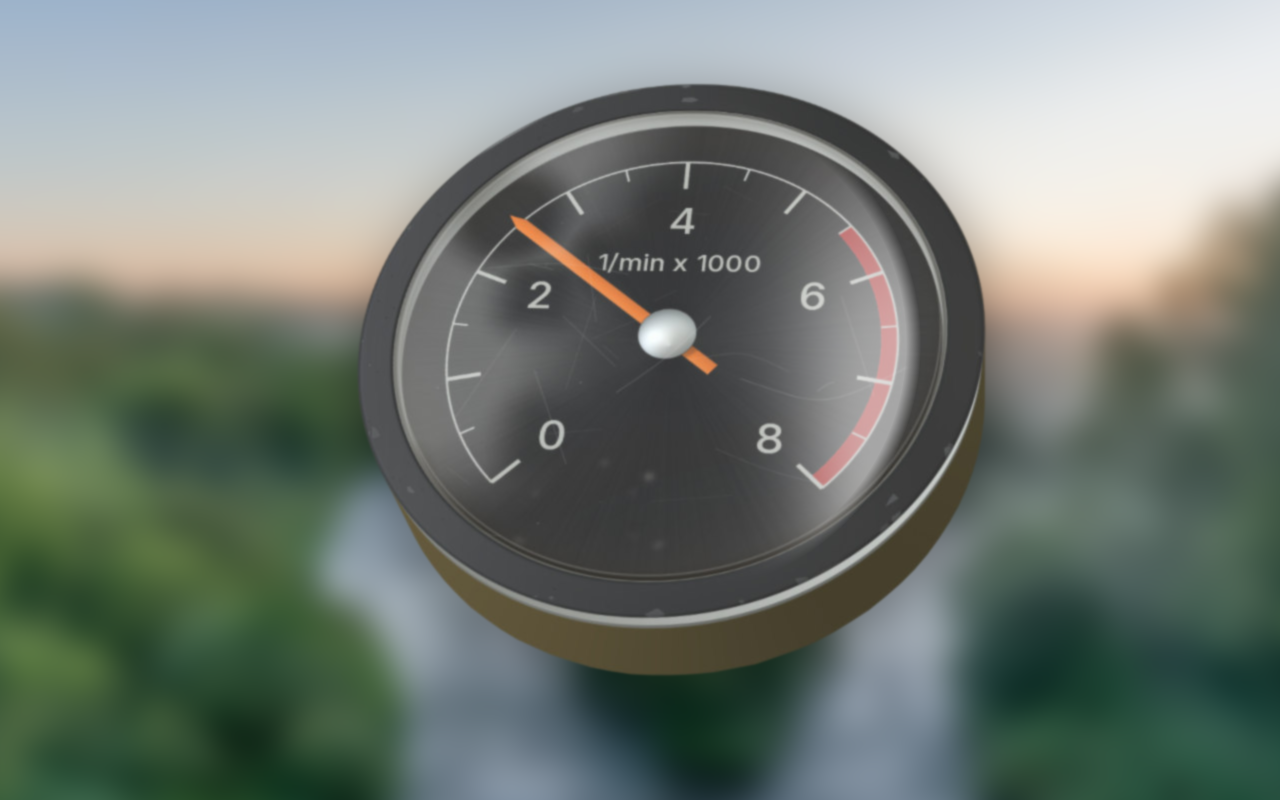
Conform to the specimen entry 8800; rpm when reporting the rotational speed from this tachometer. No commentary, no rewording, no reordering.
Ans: 2500; rpm
